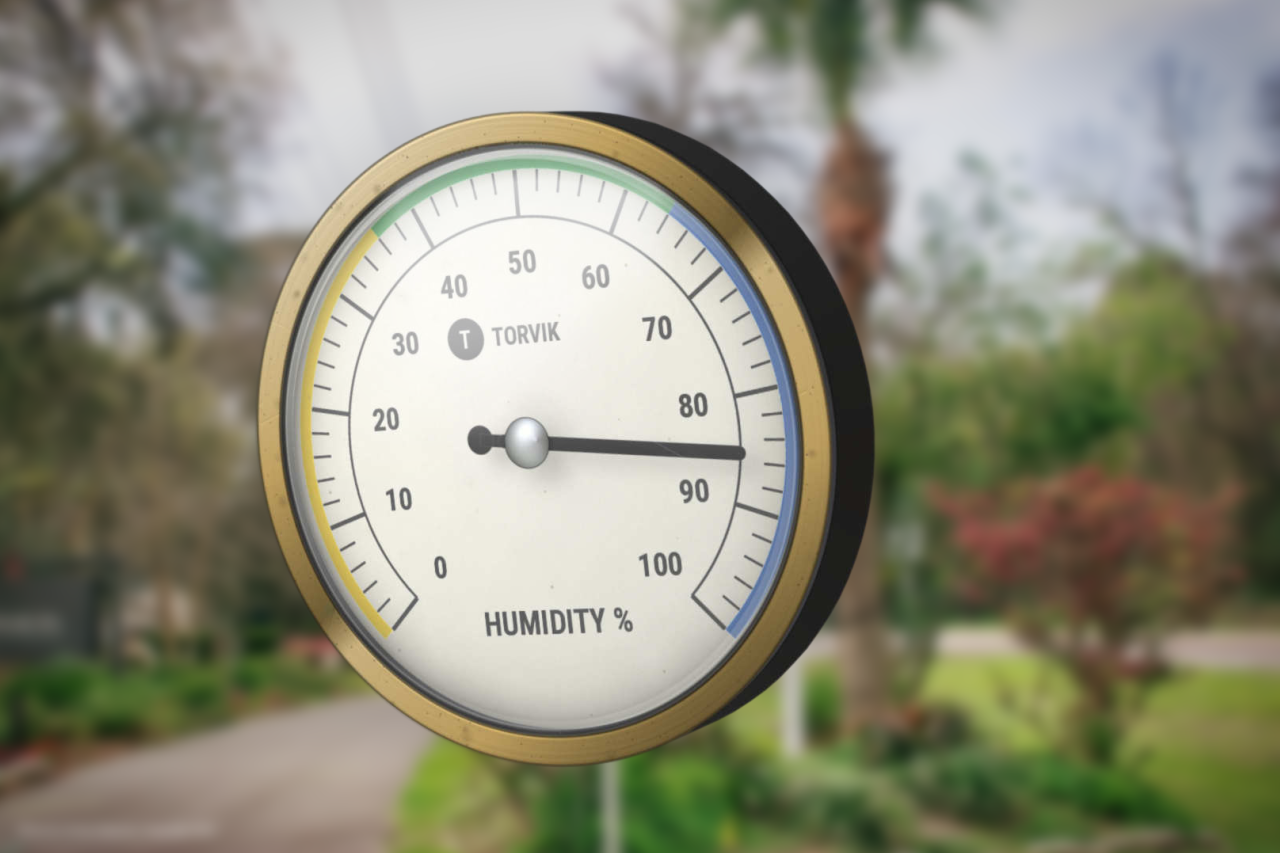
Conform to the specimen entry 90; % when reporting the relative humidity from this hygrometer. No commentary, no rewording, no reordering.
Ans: 85; %
